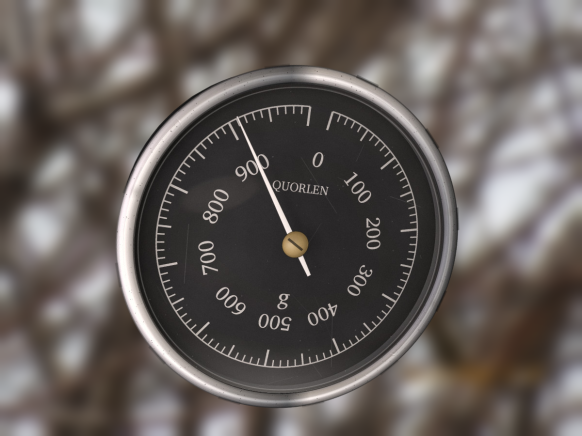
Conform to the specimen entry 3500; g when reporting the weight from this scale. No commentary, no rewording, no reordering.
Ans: 910; g
